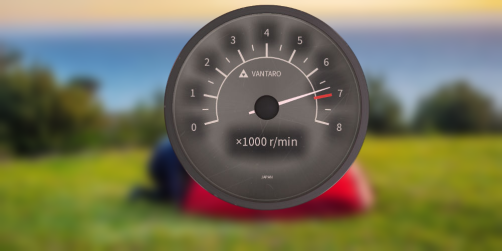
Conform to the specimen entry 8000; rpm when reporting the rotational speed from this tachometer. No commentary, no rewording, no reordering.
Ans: 6750; rpm
